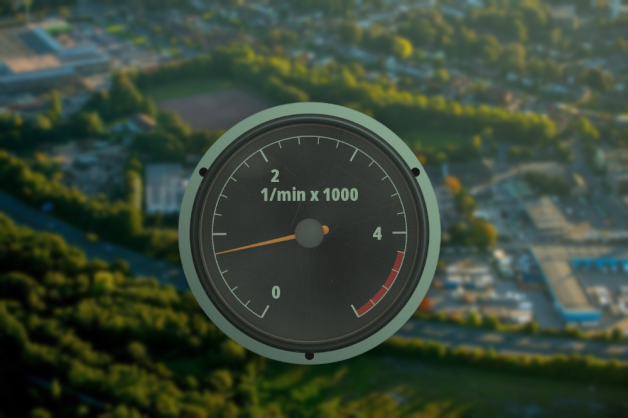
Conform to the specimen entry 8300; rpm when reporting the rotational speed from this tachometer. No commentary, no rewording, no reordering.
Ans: 800; rpm
